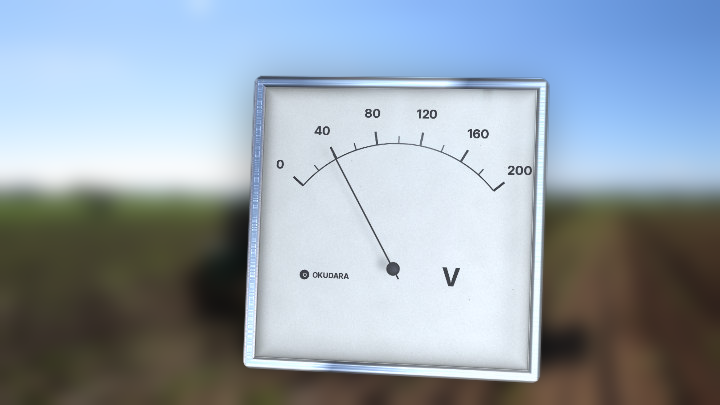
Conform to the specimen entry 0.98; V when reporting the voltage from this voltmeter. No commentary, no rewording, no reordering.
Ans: 40; V
